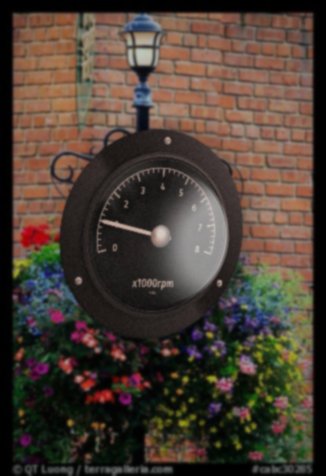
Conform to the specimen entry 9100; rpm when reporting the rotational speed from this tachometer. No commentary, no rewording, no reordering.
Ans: 1000; rpm
